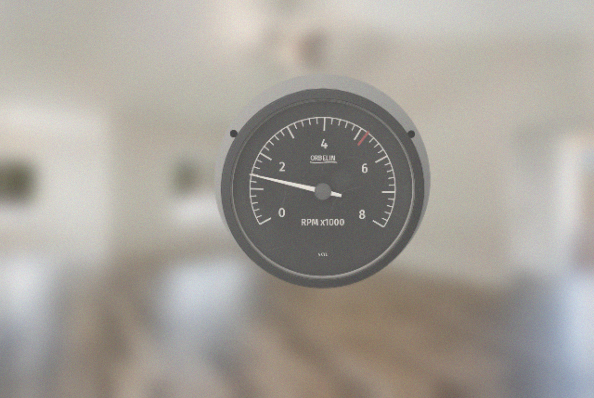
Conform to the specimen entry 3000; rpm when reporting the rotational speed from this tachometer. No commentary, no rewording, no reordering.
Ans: 1400; rpm
